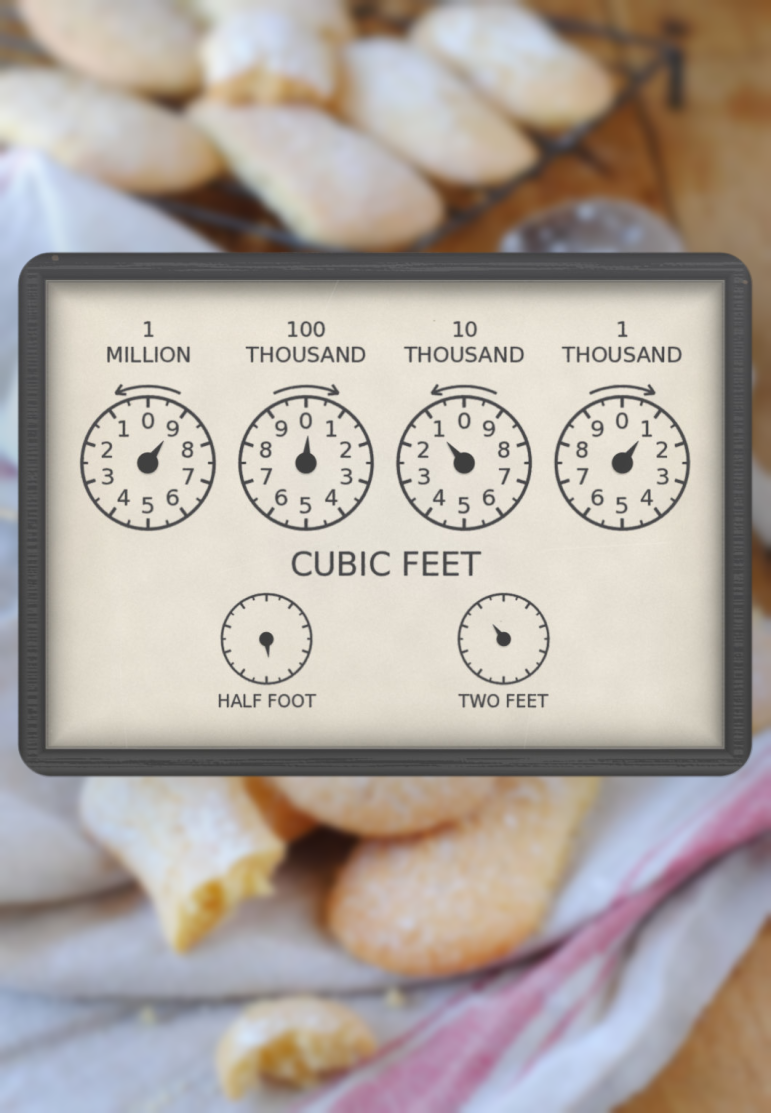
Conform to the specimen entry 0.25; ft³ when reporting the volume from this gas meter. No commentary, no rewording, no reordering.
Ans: 901100; ft³
